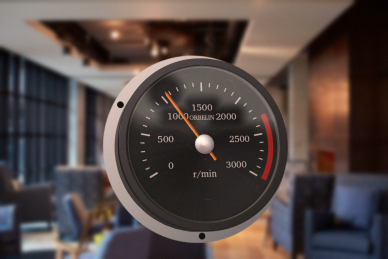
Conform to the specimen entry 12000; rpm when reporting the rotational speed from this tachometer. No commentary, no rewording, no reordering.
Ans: 1050; rpm
